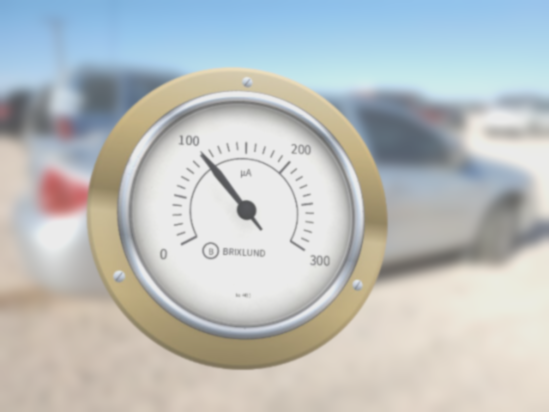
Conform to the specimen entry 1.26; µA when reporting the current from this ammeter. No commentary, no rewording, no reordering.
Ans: 100; µA
